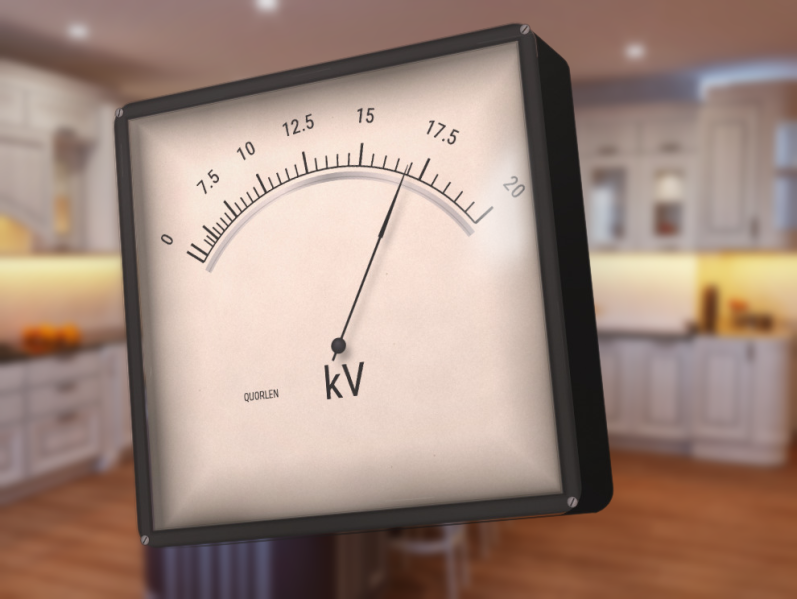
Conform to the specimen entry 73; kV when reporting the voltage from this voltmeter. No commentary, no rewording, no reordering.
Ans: 17; kV
